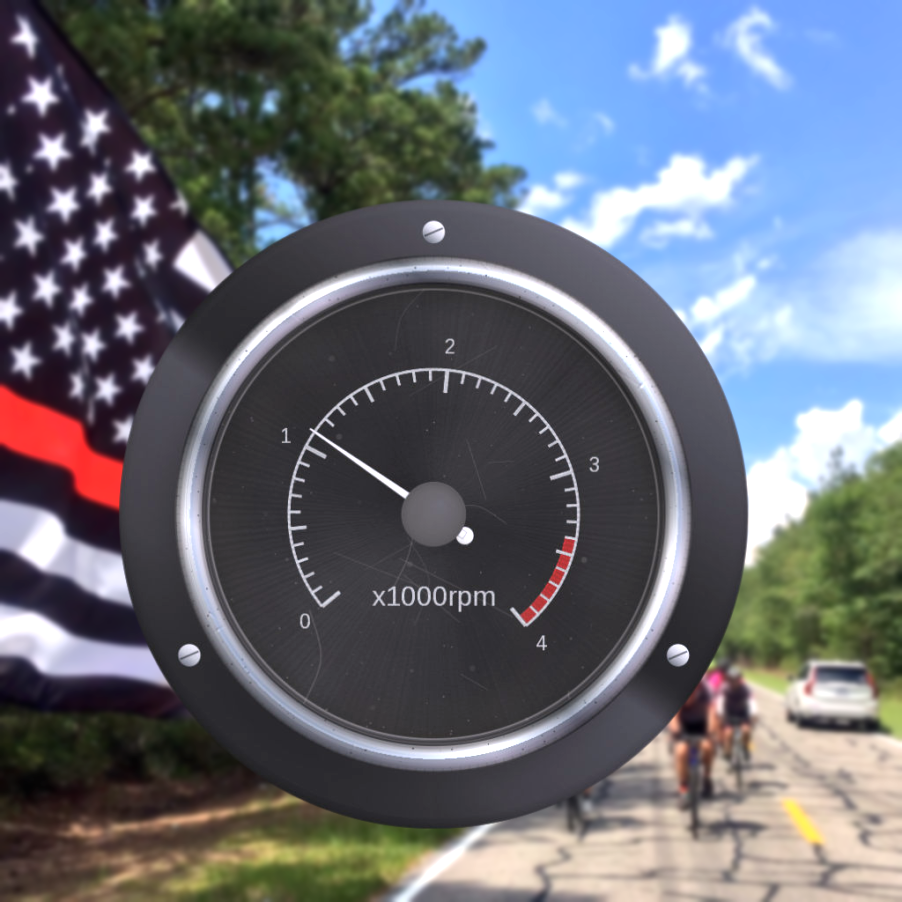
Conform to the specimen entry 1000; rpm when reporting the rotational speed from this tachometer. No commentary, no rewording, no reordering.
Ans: 1100; rpm
